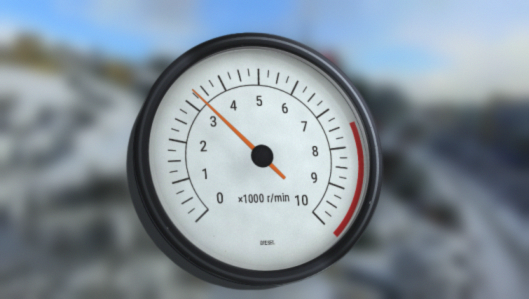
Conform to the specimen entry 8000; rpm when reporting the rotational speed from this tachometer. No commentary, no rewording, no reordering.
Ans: 3250; rpm
